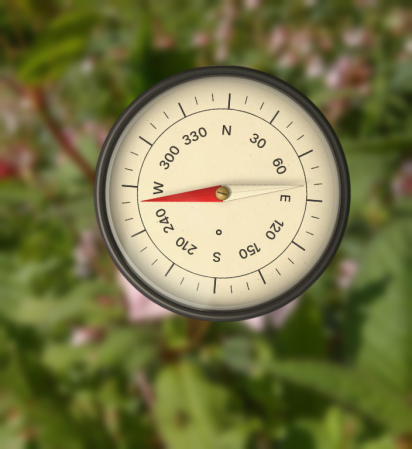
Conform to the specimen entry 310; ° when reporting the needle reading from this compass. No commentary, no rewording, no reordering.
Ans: 260; °
